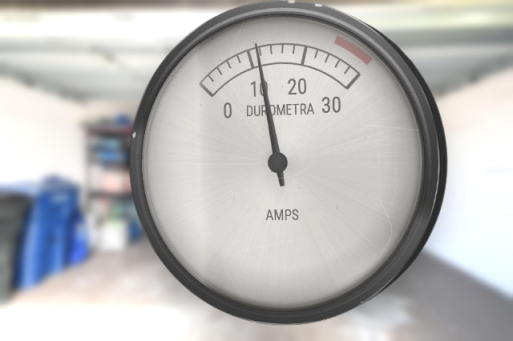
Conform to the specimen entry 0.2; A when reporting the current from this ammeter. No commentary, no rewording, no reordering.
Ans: 12; A
